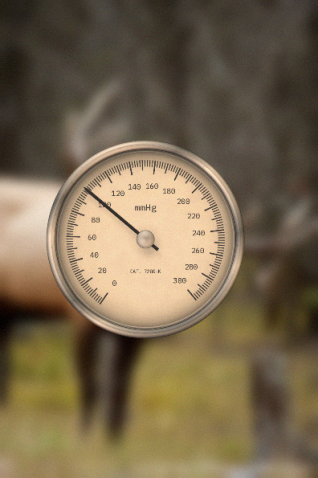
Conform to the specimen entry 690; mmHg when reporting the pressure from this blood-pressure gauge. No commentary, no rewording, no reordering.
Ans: 100; mmHg
